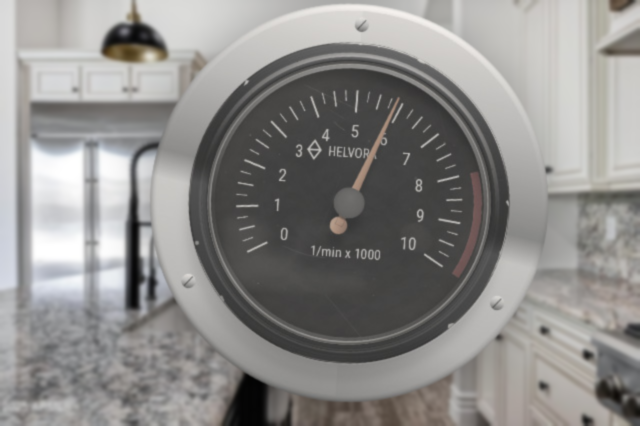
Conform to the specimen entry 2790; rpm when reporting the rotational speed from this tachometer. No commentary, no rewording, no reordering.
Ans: 5875; rpm
